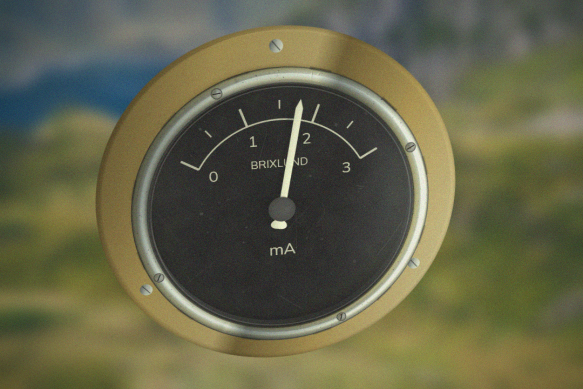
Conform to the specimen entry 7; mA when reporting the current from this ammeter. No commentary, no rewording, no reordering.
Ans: 1.75; mA
